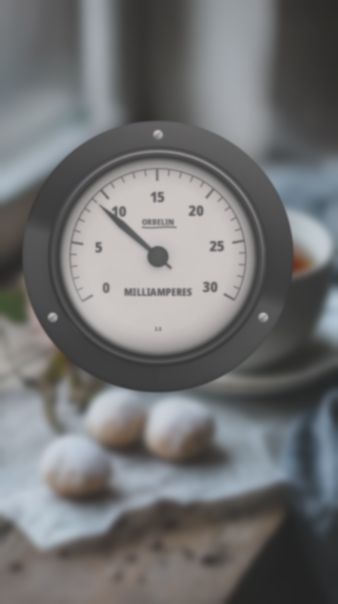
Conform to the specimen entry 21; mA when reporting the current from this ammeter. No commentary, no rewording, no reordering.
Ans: 9; mA
